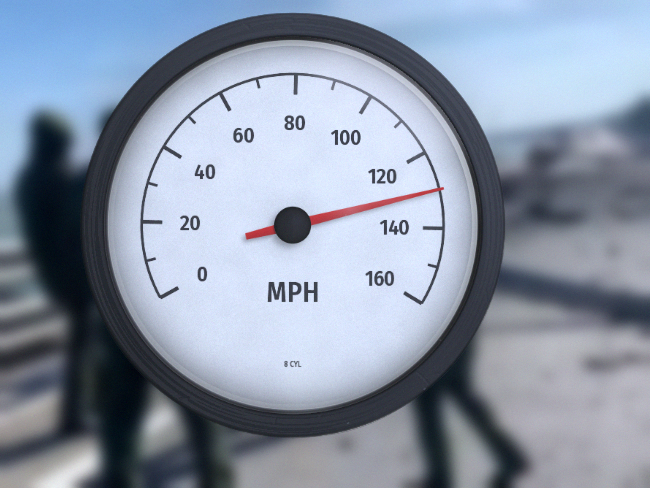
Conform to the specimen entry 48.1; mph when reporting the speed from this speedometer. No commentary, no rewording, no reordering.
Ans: 130; mph
